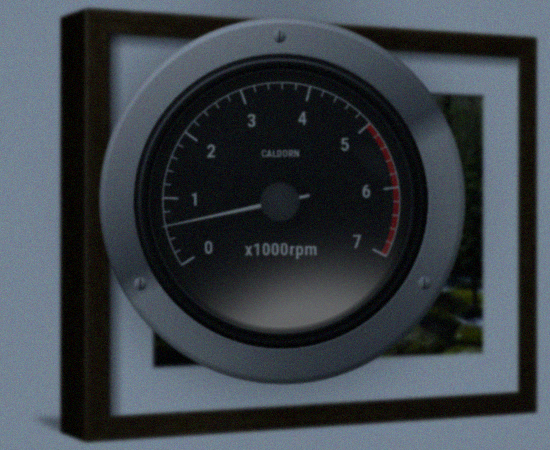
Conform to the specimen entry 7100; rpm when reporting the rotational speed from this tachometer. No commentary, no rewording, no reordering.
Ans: 600; rpm
